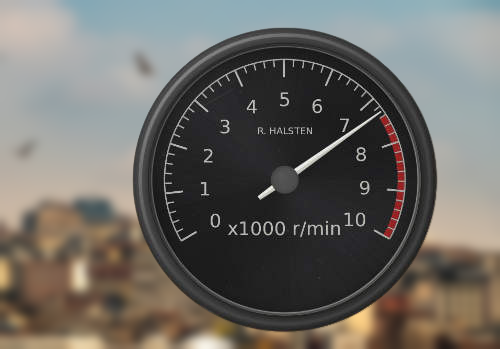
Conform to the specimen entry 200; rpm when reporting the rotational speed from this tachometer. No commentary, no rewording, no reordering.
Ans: 7300; rpm
